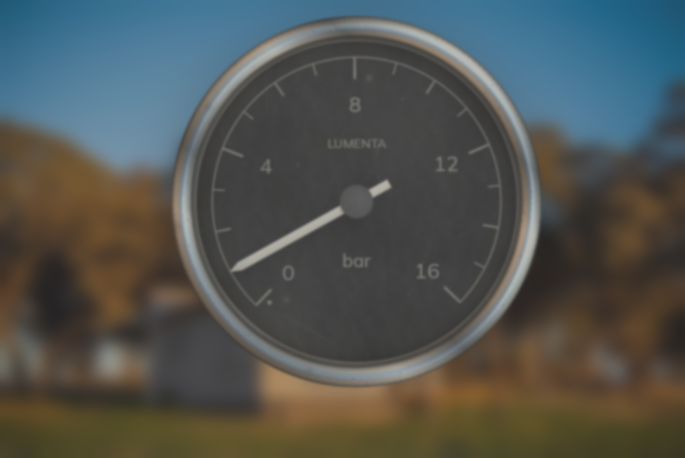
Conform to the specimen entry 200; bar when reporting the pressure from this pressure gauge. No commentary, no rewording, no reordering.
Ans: 1; bar
